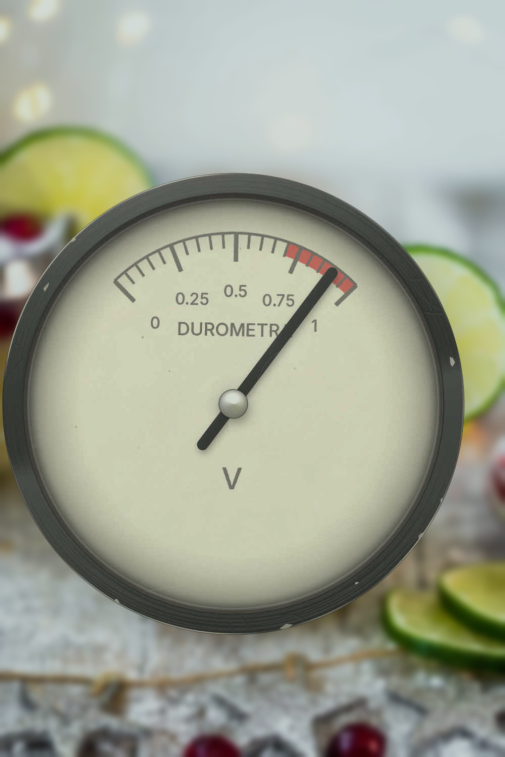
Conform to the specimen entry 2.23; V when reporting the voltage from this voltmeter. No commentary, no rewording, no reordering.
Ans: 0.9; V
